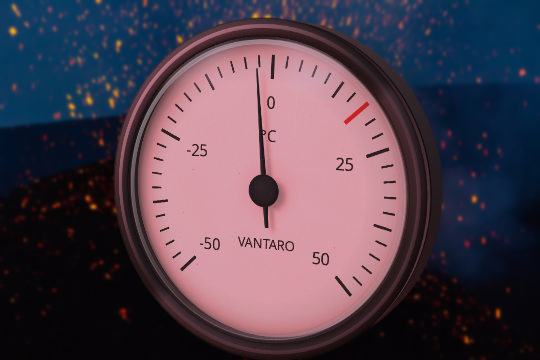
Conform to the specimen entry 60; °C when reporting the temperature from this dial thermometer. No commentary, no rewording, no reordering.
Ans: -2.5; °C
